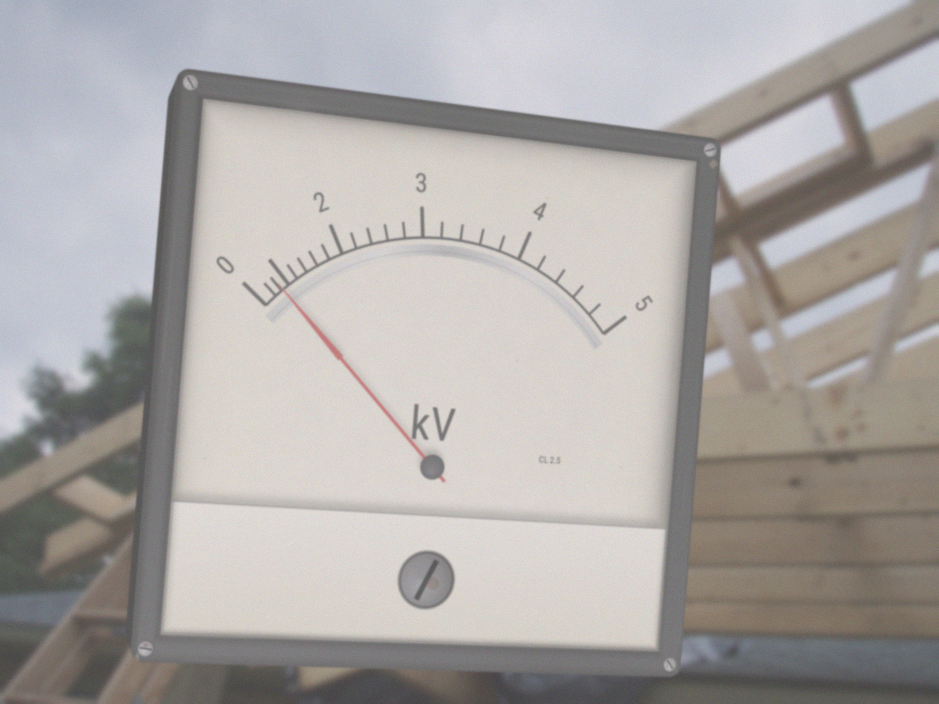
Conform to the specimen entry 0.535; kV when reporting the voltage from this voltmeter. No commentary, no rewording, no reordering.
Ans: 0.8; kV
